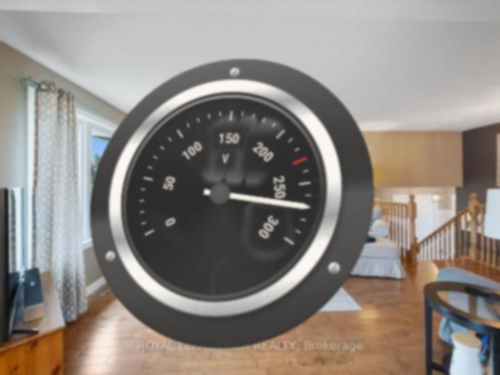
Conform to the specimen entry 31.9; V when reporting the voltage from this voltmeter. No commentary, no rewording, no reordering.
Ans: 270; V
